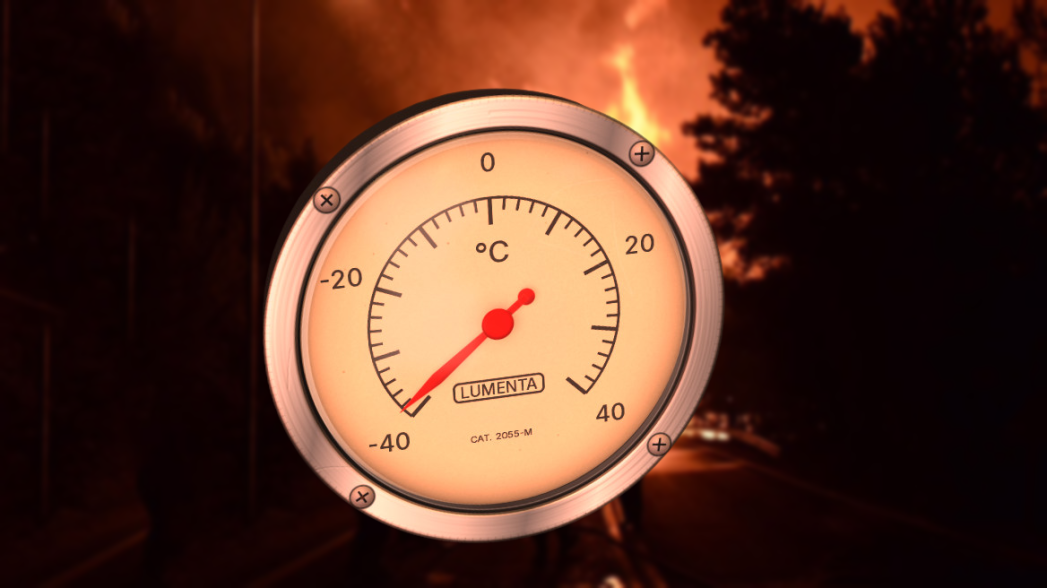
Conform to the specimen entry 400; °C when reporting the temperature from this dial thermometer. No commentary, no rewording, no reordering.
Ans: -38; °C
